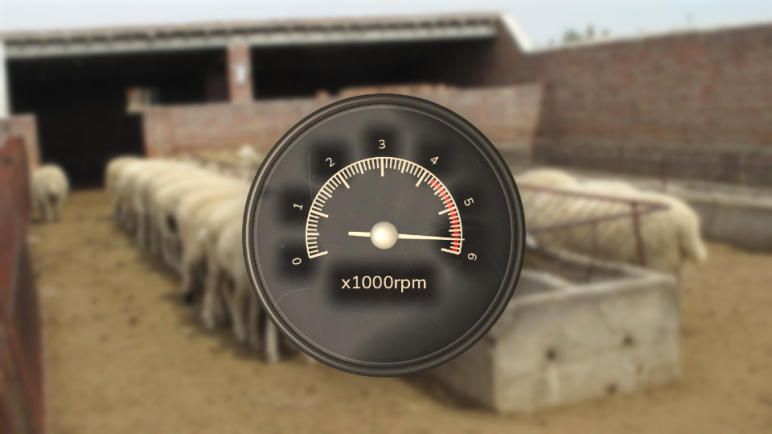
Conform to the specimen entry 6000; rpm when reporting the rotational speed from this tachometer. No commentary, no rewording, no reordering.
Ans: 5700; rpm
